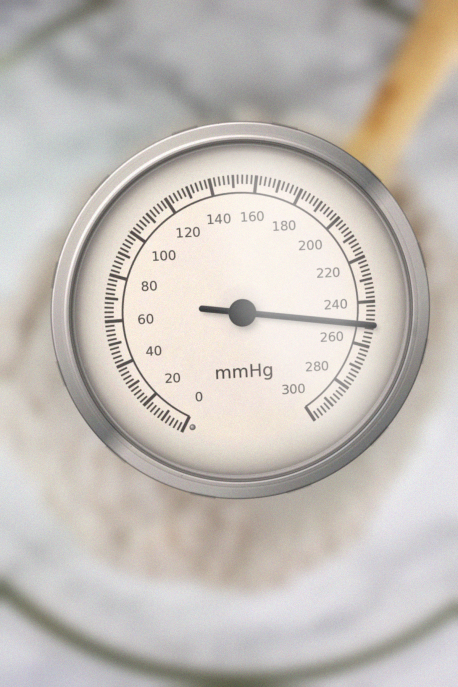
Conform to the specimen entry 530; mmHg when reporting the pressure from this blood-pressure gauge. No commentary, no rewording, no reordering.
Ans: 250; mmHg
